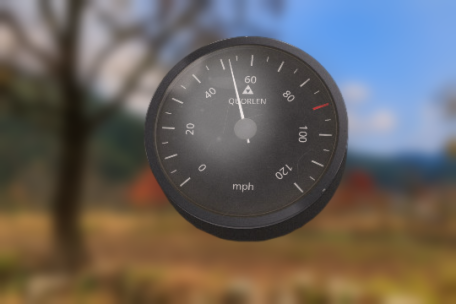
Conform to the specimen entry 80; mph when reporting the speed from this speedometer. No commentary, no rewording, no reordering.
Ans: 52.5; mph
